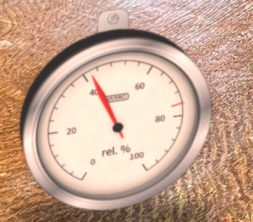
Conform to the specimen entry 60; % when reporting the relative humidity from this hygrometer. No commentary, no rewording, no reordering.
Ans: 42; %
